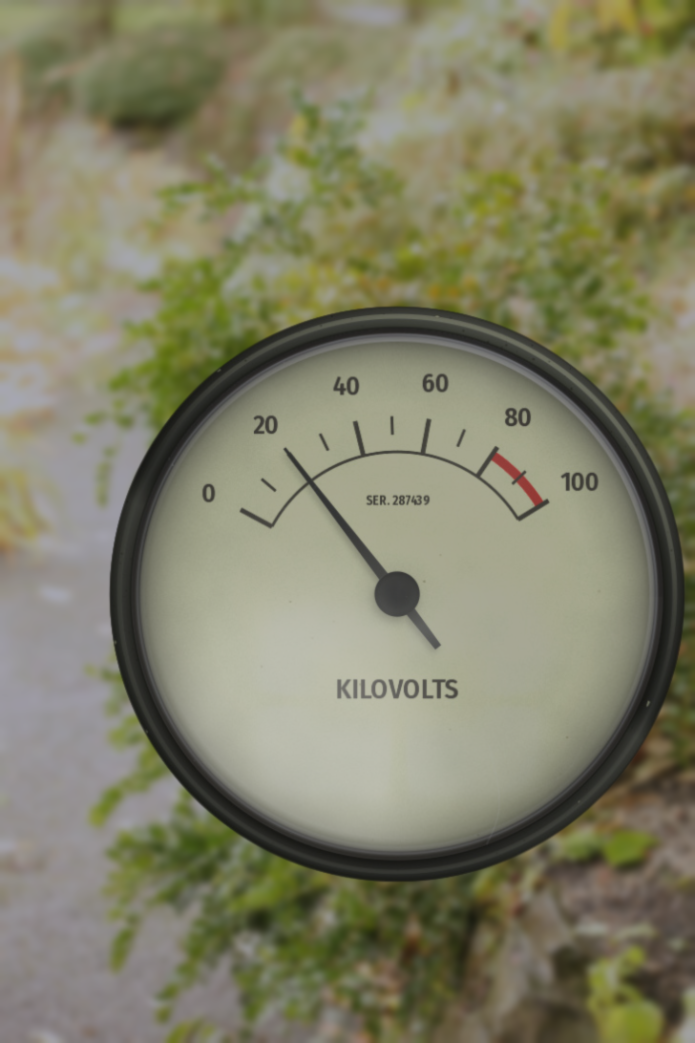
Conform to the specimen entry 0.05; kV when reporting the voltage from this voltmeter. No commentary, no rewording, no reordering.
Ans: 20; kV
